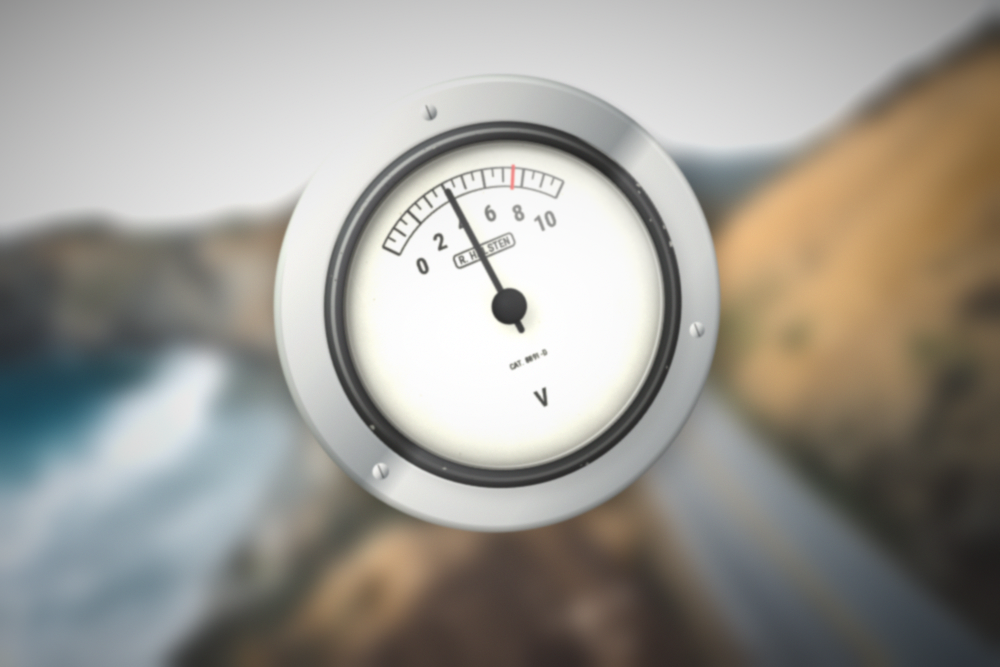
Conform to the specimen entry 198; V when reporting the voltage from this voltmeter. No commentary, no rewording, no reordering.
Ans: 4; V
